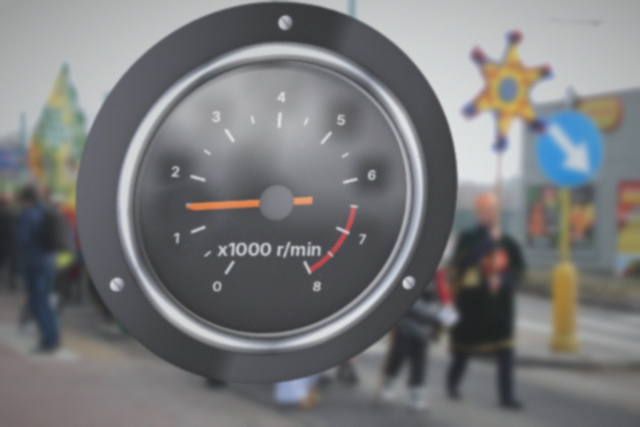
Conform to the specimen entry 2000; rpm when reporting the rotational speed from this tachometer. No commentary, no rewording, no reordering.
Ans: 1500; rpm
